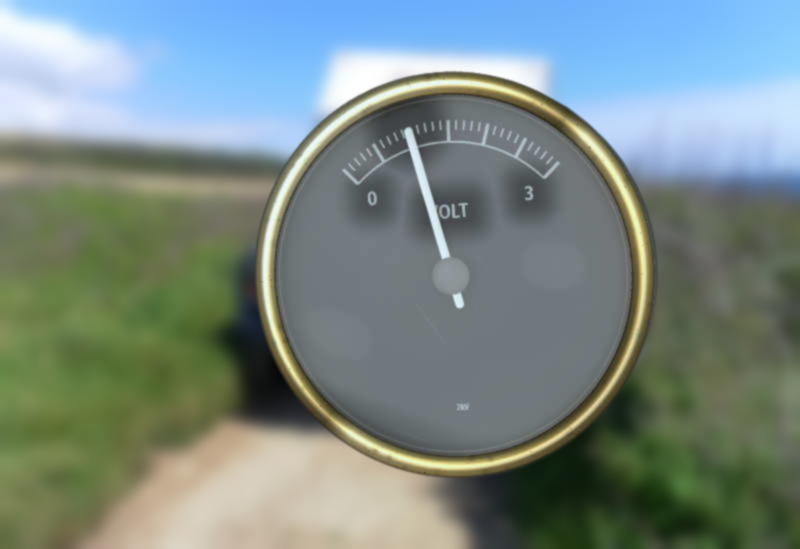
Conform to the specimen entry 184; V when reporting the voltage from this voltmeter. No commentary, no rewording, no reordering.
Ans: 1; V
